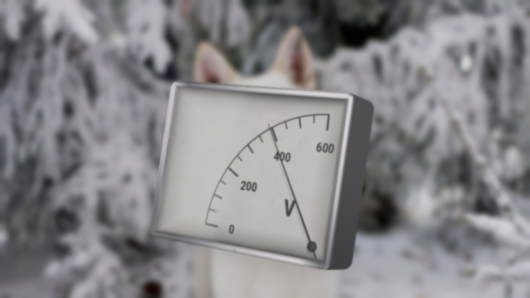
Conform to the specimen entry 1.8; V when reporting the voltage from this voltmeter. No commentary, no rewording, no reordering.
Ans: 400; V
